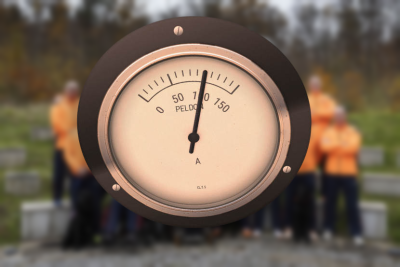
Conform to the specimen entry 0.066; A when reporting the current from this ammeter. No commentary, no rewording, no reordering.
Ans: 100; A
